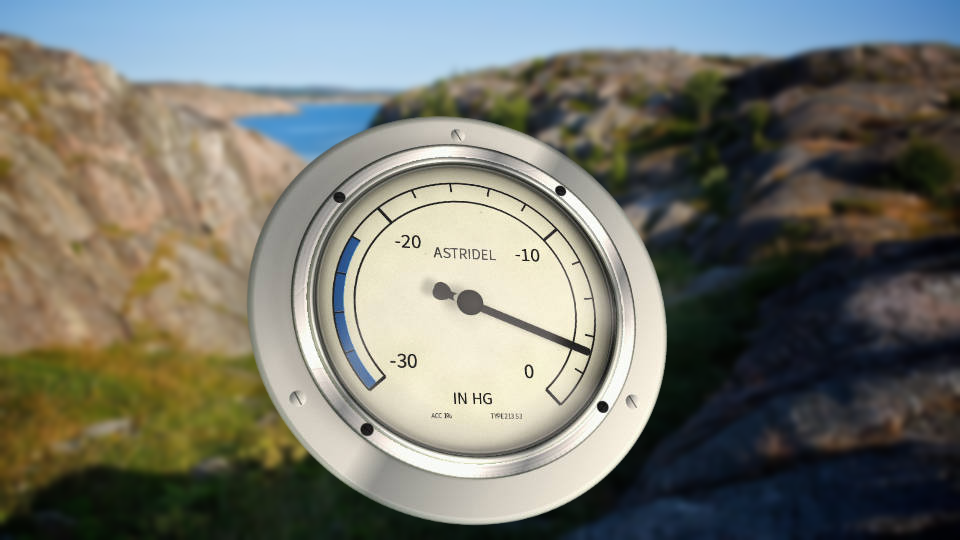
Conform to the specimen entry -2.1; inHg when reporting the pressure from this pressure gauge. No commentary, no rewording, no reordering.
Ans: -3; inHg
